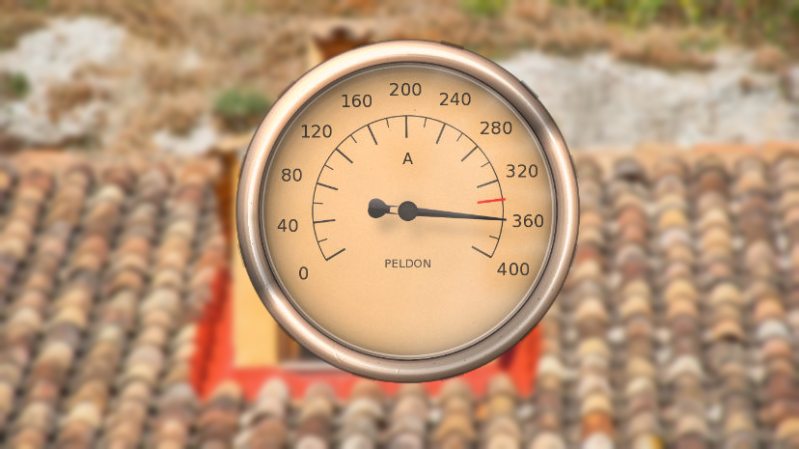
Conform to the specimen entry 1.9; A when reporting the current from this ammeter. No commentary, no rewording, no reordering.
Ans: 360; A
